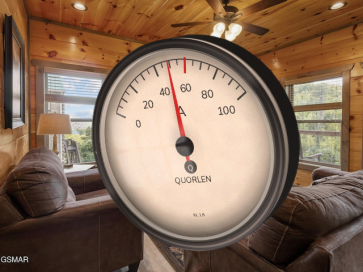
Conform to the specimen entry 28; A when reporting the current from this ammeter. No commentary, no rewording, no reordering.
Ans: 50; A
